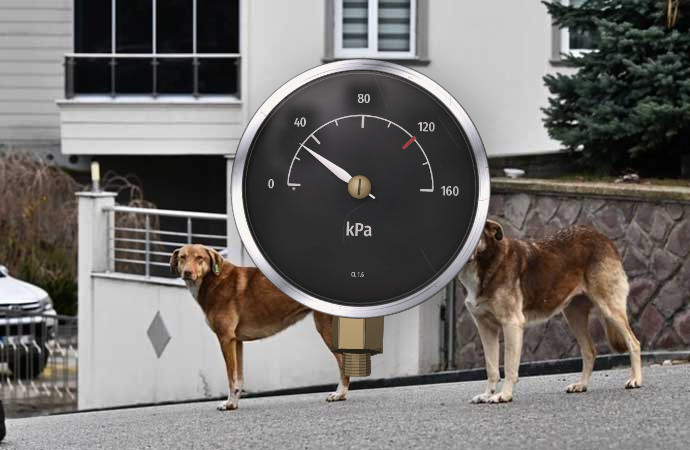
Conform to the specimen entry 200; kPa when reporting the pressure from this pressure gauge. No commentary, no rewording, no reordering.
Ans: 30; kPa
